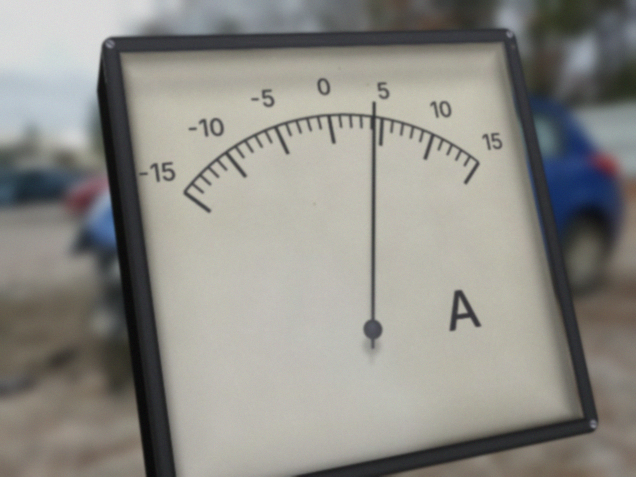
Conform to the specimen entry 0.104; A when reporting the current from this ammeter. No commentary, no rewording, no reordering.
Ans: 4; A
